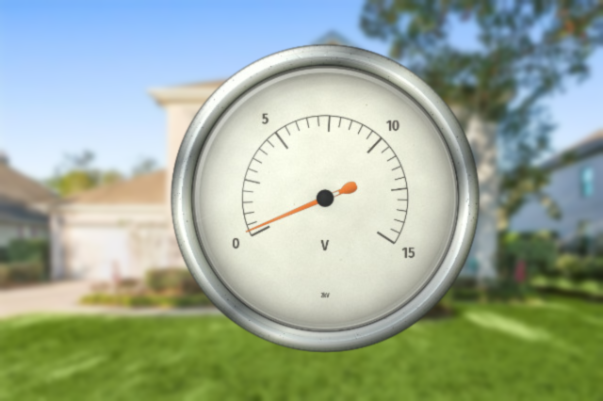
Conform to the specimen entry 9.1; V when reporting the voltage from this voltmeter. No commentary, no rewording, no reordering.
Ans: 0.25; V
